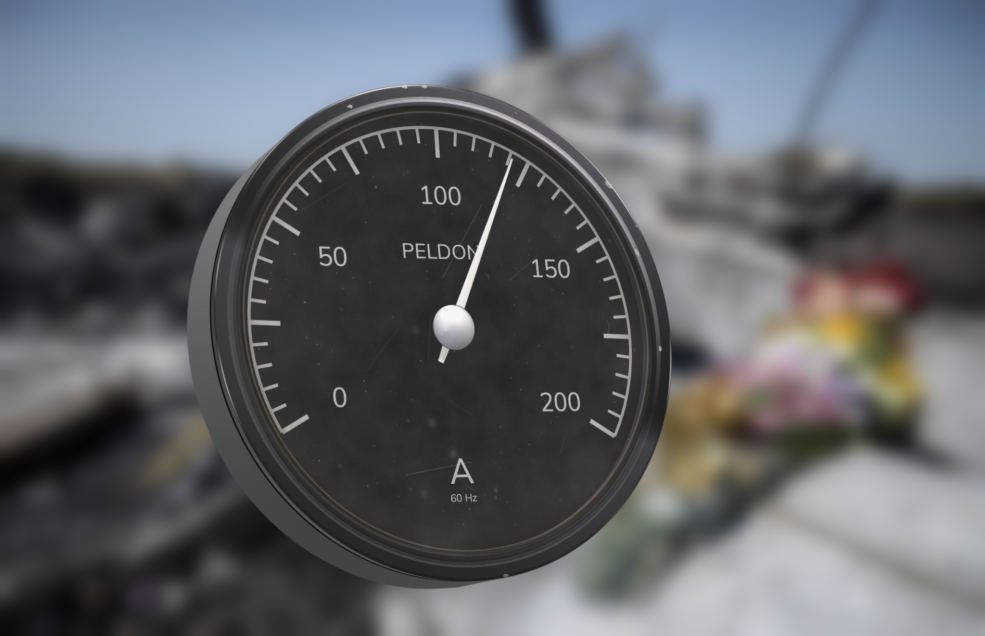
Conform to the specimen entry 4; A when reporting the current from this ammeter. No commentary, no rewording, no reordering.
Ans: 120; A
